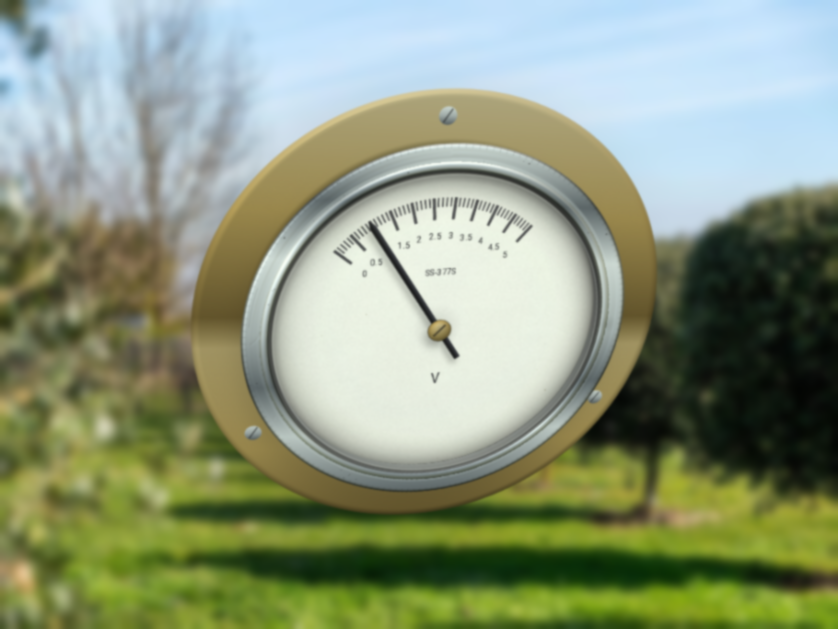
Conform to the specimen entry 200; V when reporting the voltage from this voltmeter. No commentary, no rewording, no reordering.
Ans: 1; V
